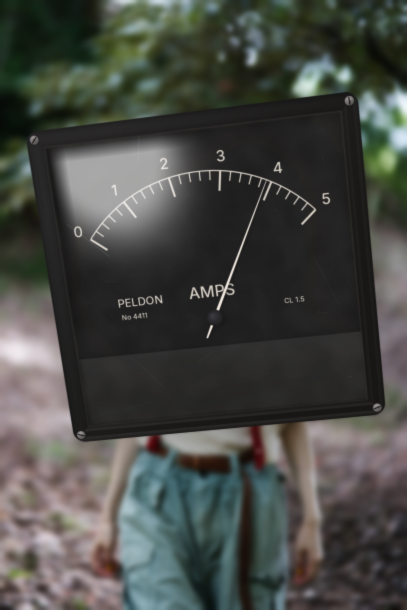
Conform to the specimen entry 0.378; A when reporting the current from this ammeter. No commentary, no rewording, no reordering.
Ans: 3.9; A
